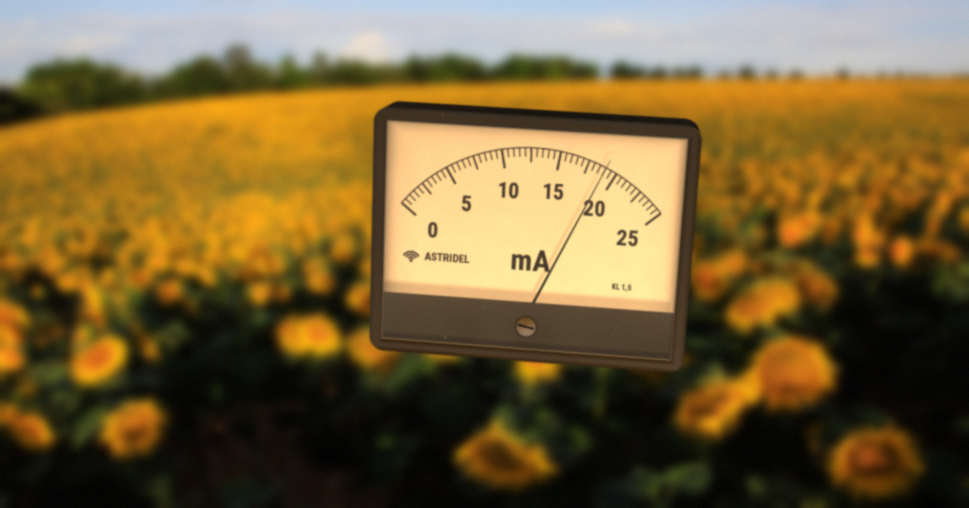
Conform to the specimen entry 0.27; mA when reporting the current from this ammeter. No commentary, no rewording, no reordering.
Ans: 19; mA
